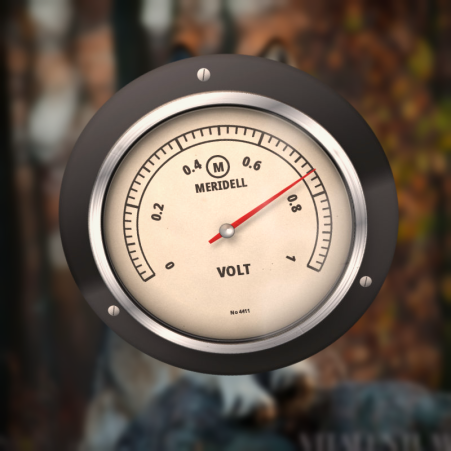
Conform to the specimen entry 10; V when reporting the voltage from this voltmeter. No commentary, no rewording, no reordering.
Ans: 0.74; V
